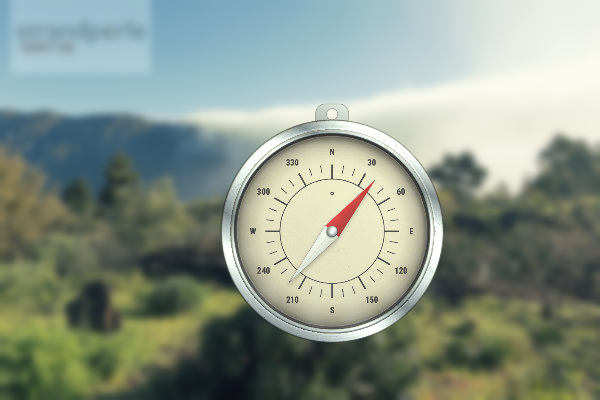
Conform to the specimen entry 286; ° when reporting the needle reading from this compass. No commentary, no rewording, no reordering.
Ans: 40; °
